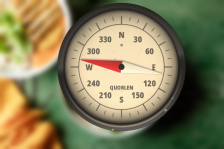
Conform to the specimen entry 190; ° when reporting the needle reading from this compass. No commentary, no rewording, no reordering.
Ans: 280; °
